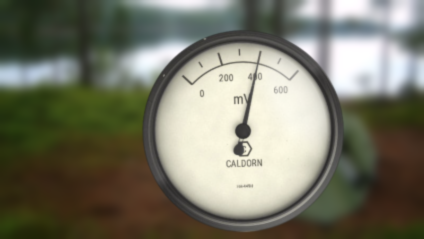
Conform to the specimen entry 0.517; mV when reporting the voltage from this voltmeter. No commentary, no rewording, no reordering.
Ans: 400; mV
